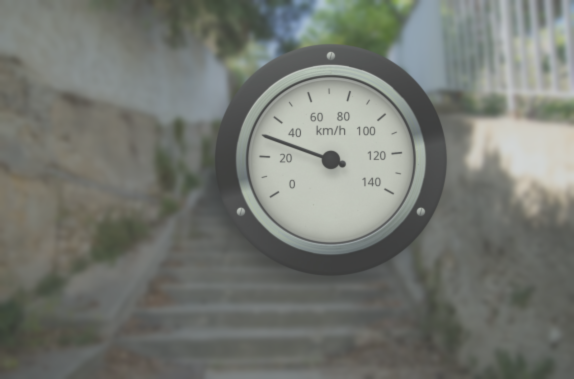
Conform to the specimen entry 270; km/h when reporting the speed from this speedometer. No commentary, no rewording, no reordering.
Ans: 30; km/h
